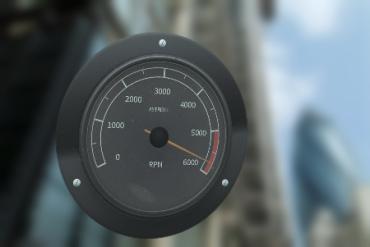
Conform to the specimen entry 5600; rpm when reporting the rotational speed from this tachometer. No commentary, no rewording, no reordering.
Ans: 5750; rpm
